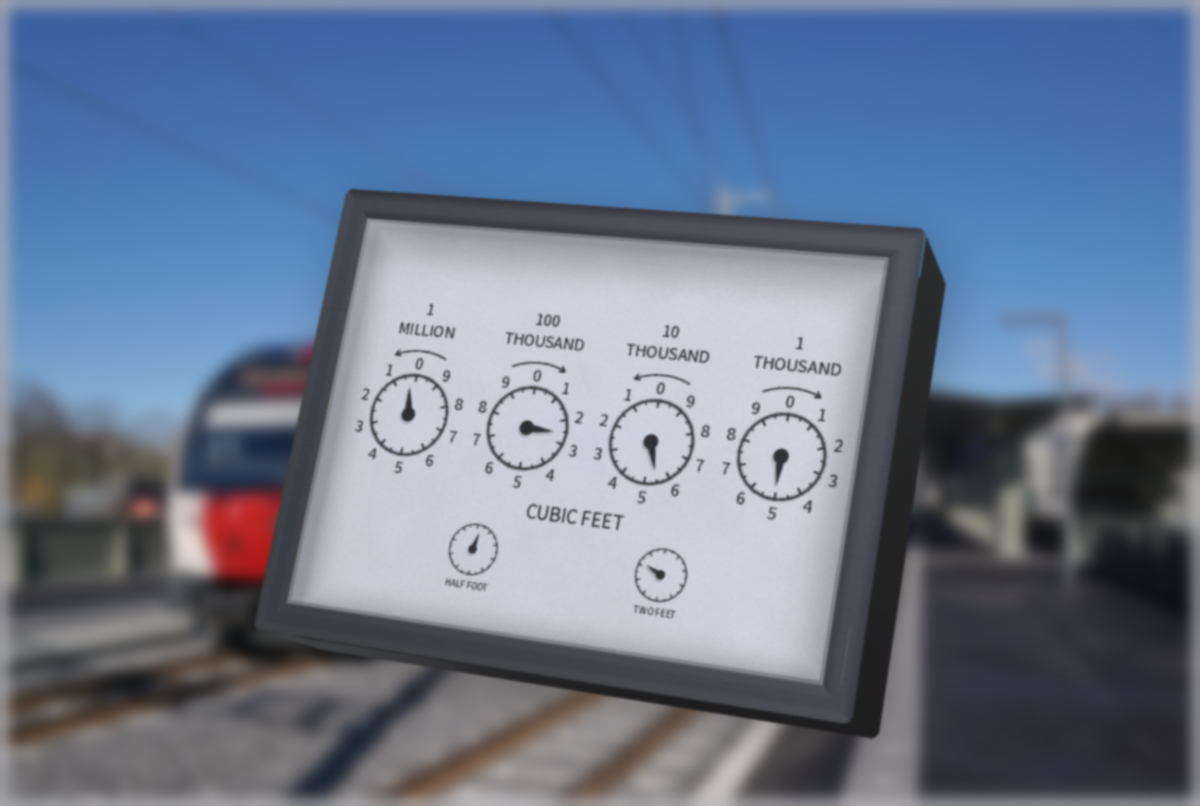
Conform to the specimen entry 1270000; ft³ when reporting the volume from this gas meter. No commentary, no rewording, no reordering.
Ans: 25500; ft³
